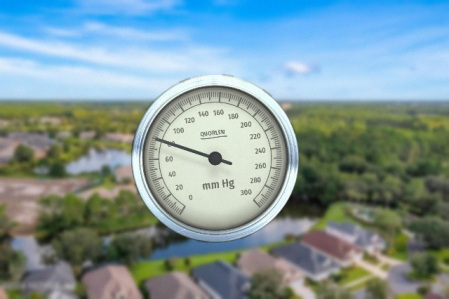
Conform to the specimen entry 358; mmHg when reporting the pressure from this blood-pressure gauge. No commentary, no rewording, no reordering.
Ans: 80; mmHg
